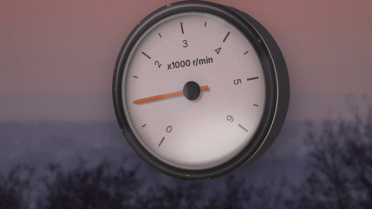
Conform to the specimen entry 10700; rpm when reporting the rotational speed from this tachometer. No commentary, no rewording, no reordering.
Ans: 1000; rpm
